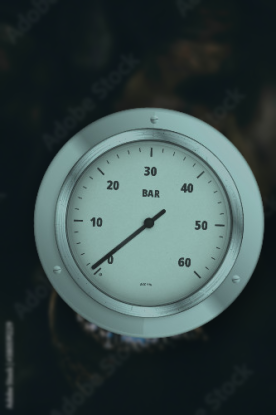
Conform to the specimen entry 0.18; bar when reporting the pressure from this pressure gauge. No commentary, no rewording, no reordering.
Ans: 1; bar
